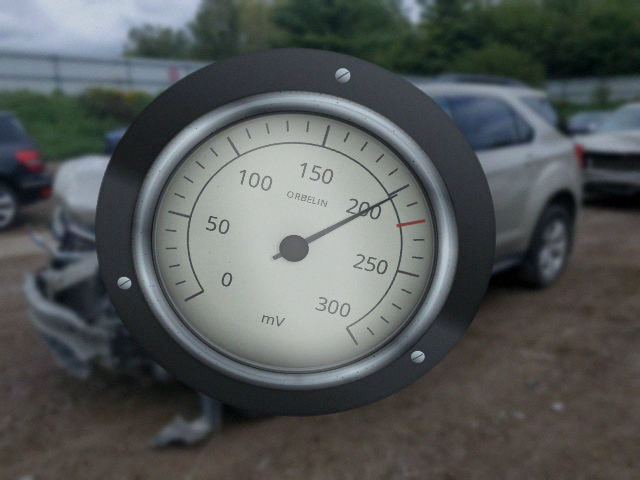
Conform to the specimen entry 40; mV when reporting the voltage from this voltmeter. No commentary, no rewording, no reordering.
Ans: 200; mV
